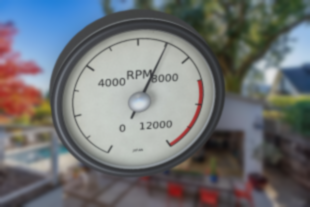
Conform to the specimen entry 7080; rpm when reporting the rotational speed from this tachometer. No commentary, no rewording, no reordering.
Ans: 7000; rpm
